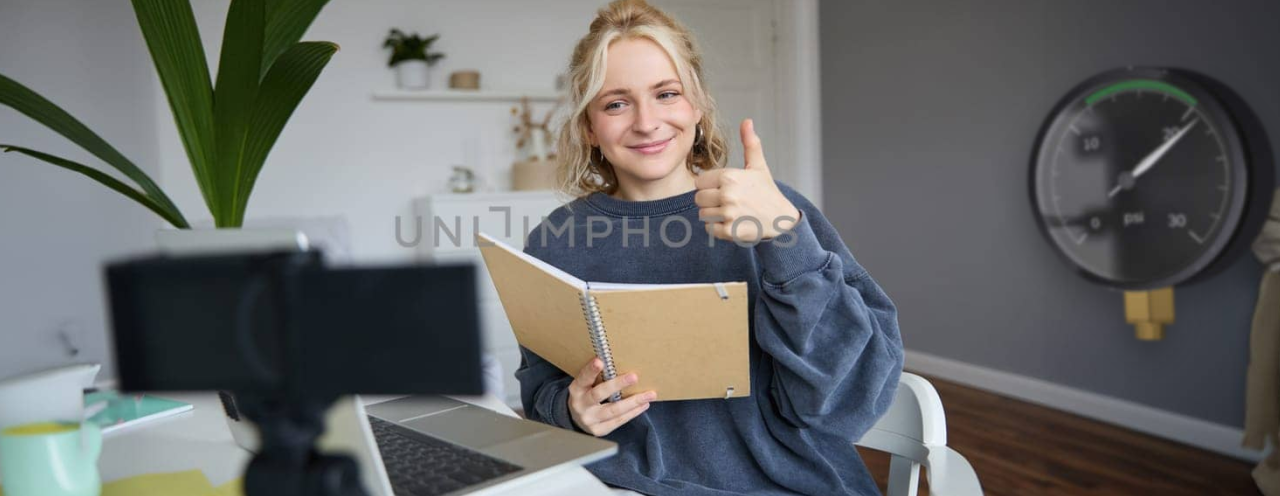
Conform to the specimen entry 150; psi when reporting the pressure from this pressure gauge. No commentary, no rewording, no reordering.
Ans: 21; psi
